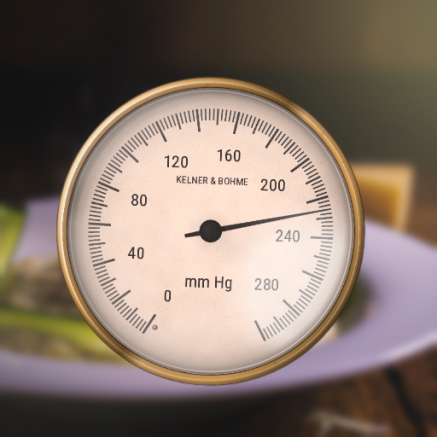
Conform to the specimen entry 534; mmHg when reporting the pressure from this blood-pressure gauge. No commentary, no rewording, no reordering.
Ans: 226; mmHg
